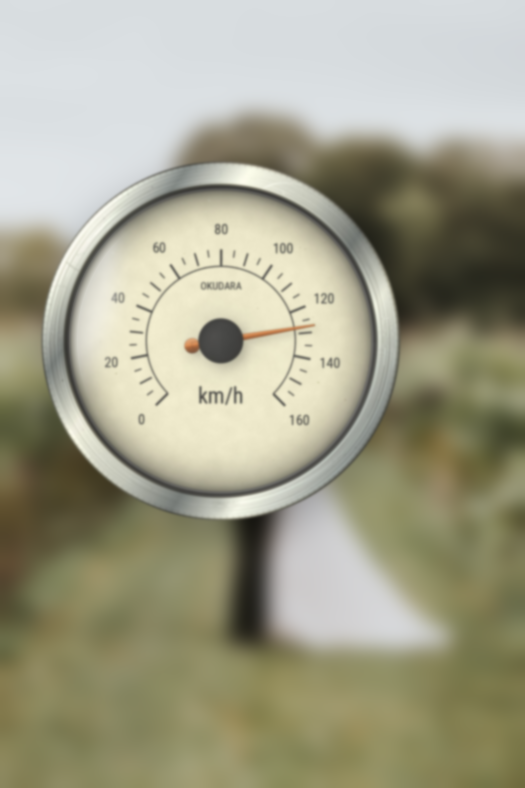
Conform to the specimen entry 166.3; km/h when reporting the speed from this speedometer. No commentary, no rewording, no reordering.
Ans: 127.5; km/h
